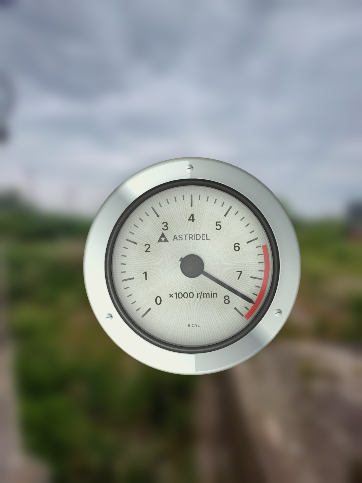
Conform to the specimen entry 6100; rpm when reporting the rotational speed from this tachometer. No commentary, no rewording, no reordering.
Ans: 7600; rpm
